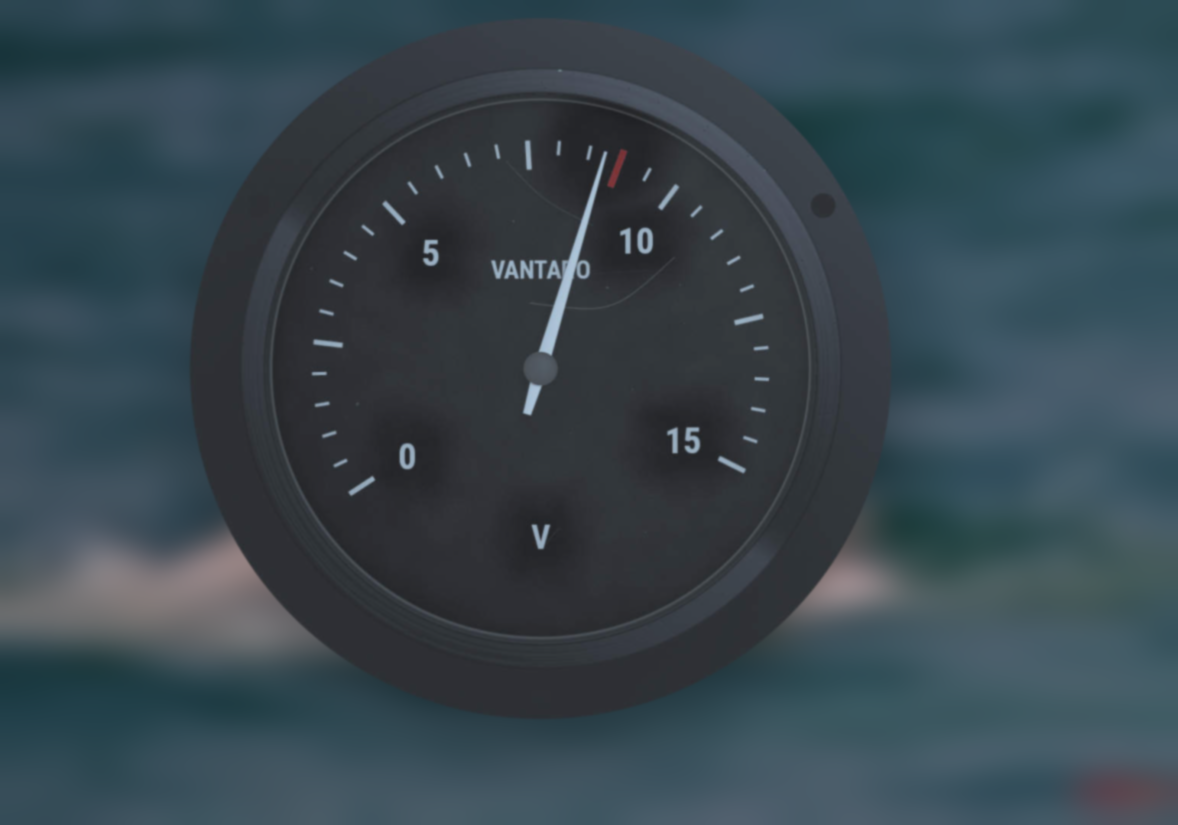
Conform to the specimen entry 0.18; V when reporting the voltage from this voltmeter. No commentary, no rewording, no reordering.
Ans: 8.75; V
